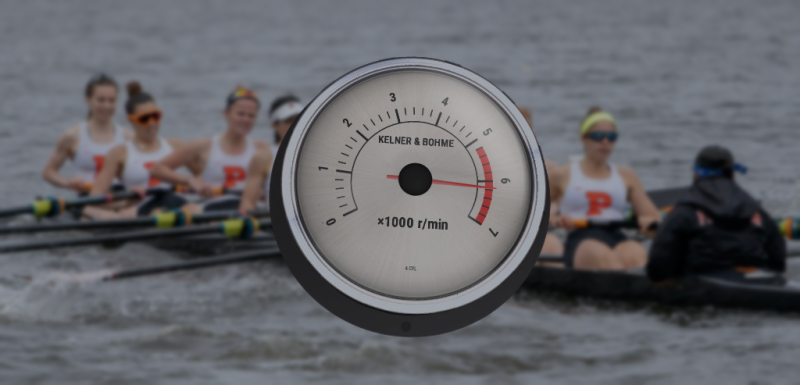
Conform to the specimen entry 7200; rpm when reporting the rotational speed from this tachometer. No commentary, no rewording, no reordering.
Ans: 6200; rpm
